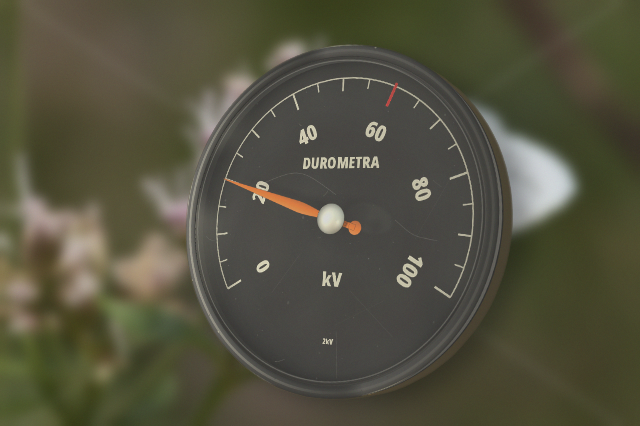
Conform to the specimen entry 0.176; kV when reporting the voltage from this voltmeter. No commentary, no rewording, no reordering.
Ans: 20; kV
